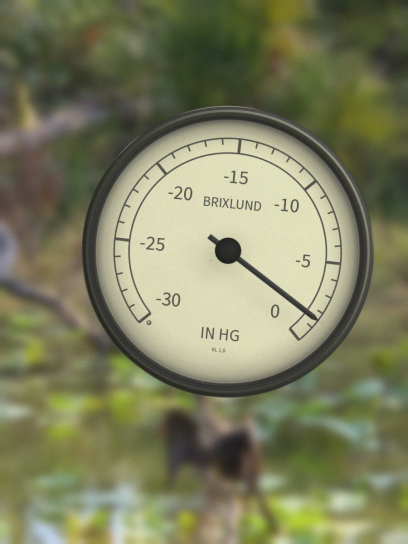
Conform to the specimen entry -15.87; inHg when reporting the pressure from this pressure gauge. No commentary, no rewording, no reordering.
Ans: -1.5; inHg
